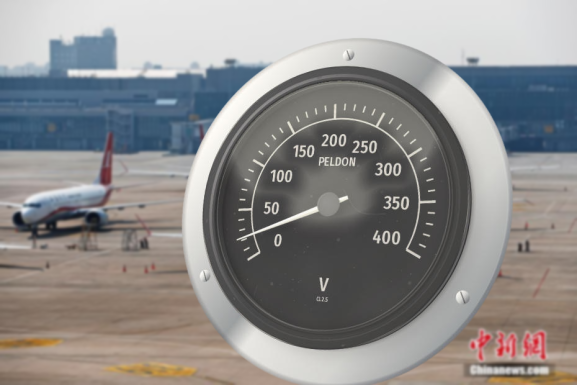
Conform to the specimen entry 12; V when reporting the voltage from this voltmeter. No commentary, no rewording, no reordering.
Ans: 20; V
